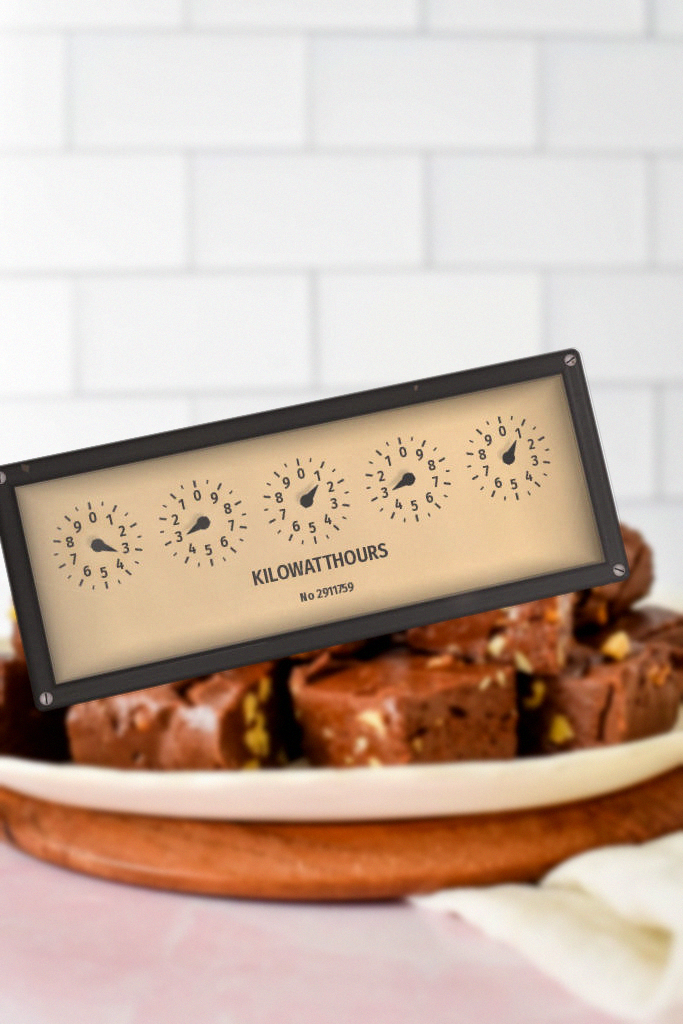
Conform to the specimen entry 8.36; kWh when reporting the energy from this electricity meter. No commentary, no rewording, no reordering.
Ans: 33131; kWh
